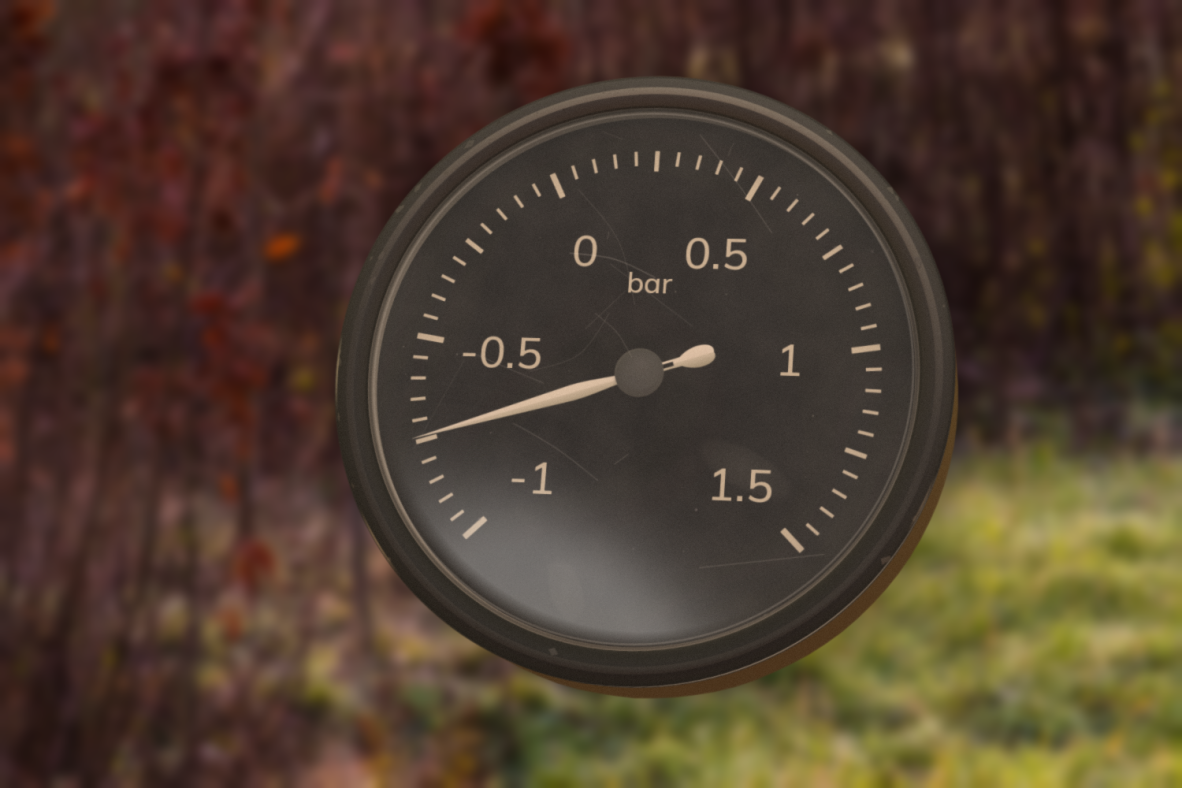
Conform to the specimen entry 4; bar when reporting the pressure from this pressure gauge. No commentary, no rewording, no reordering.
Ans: -0.75; bar
